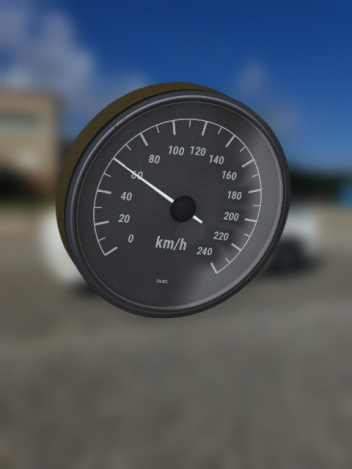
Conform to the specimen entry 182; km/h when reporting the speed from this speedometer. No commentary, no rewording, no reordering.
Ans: 60; km/h
